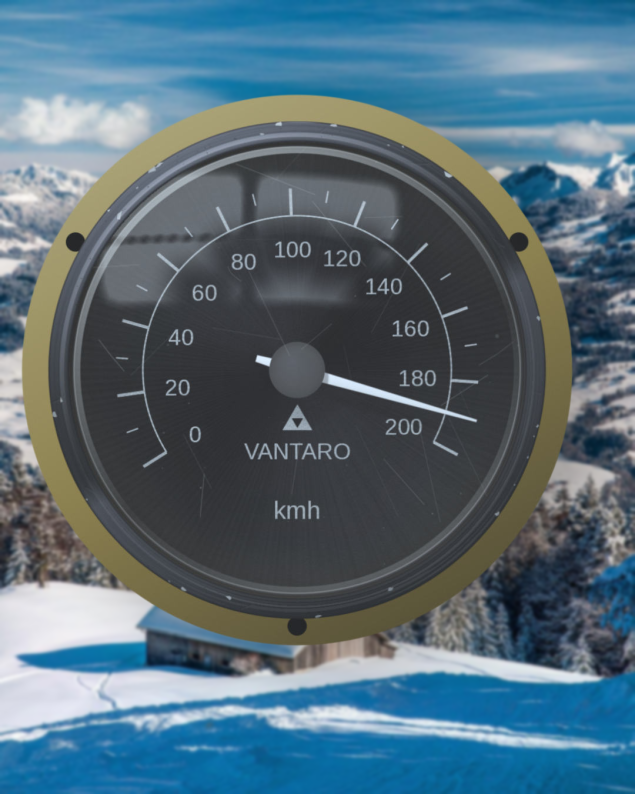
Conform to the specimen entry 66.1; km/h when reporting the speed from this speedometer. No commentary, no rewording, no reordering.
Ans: 190; km/h
